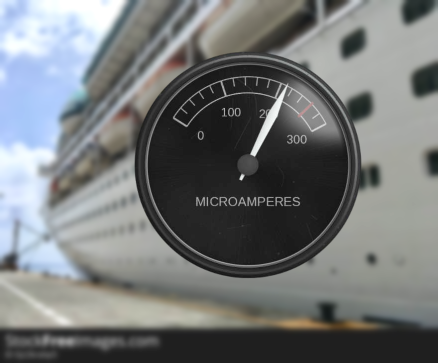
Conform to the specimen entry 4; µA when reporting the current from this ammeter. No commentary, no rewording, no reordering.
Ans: 210; µA
